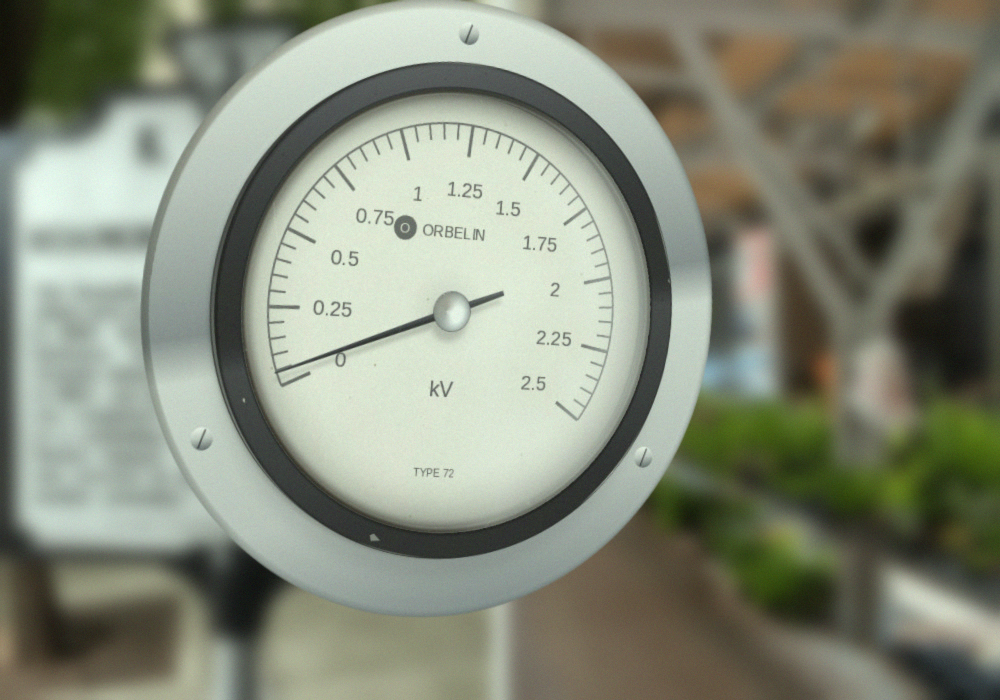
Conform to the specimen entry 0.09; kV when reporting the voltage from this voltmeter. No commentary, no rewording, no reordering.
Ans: 0.05; kV
